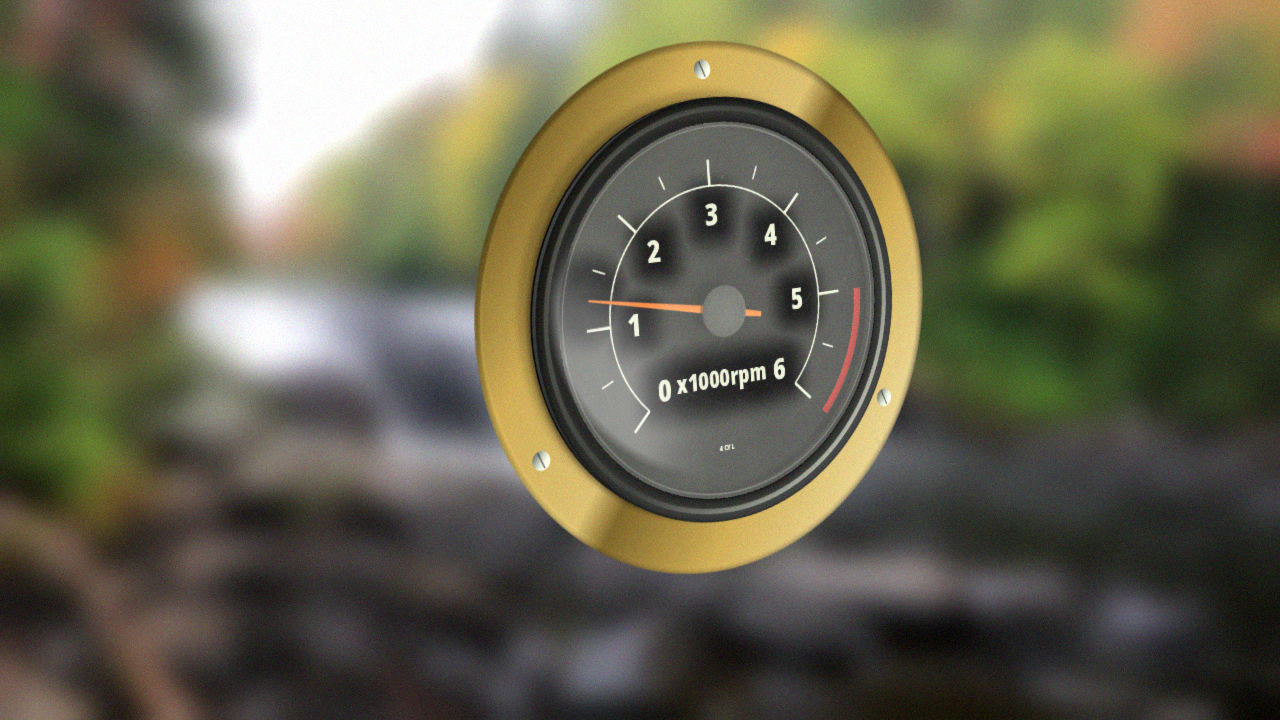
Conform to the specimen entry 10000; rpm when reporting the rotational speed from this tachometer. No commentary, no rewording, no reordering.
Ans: 1250; rpm
